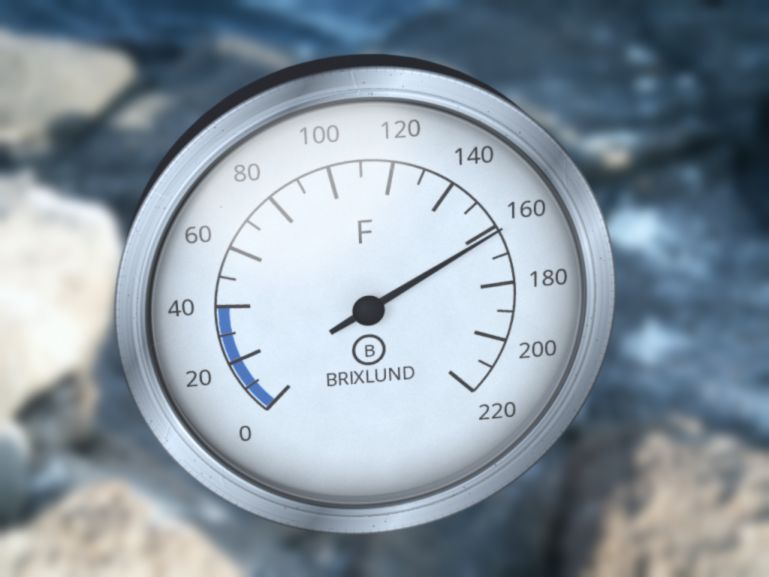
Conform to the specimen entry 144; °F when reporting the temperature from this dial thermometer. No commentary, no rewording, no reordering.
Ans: 160; °F
